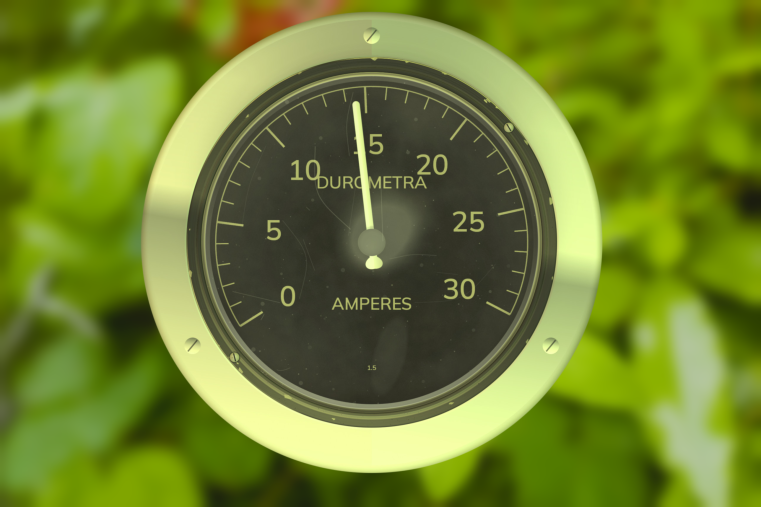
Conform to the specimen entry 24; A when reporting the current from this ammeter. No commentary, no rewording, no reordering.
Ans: 14.5; A
